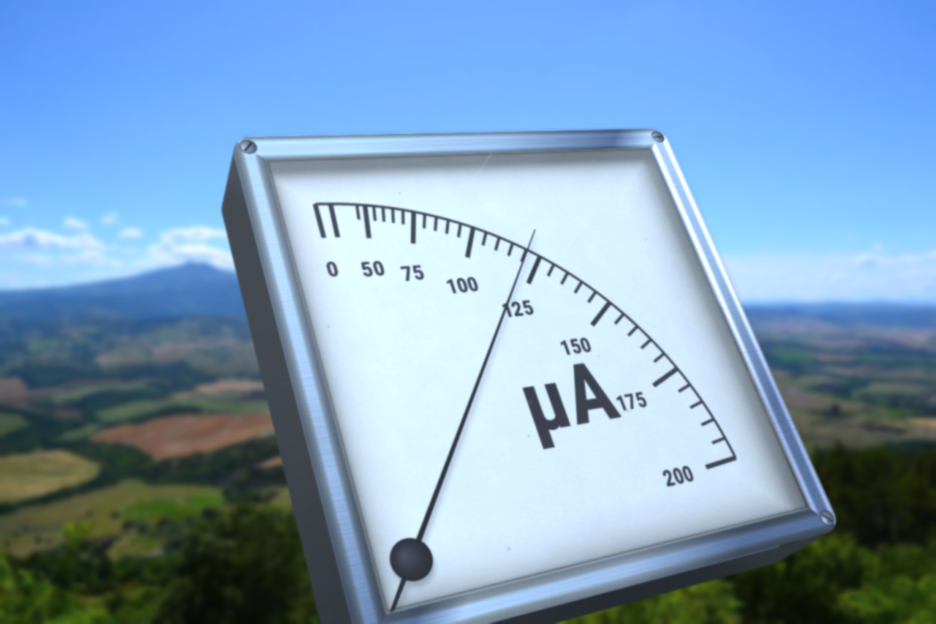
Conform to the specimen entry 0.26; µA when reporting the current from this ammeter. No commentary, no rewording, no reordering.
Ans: 120; µA
